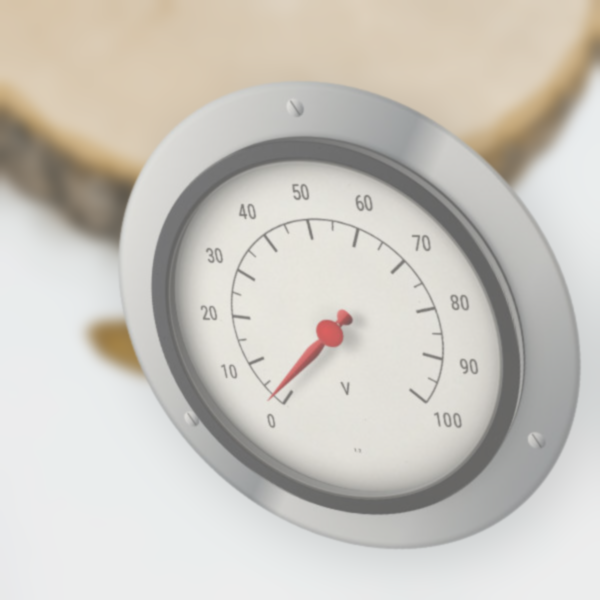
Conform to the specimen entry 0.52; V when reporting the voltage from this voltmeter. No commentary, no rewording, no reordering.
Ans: 2.5; V
